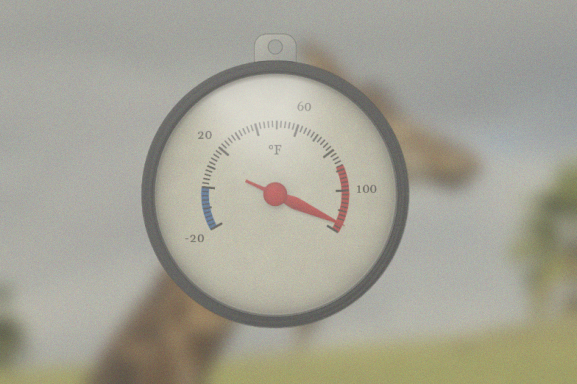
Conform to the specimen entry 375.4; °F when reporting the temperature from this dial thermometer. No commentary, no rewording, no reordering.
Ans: 116; °F
